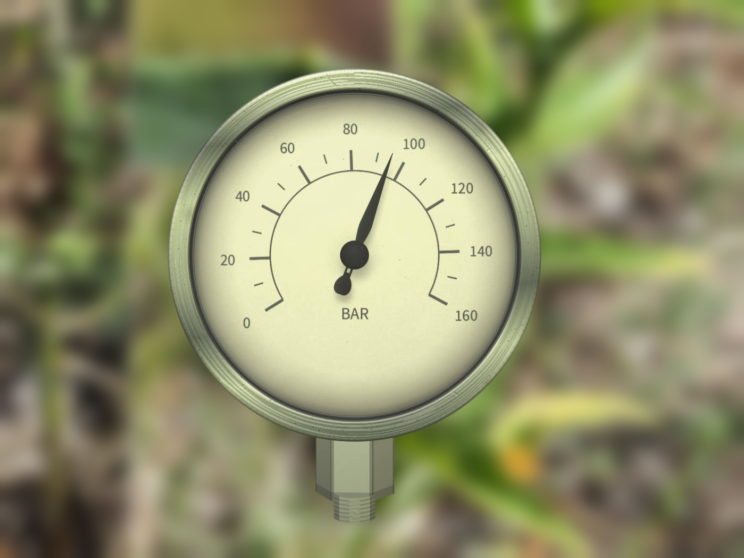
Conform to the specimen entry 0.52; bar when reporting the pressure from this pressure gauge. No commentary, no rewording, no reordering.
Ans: 95; bar
